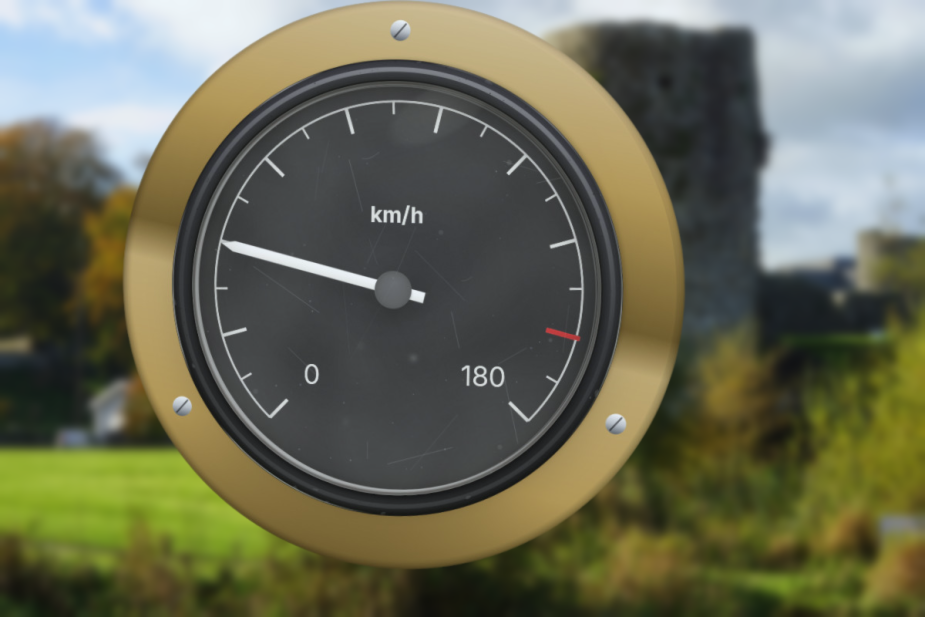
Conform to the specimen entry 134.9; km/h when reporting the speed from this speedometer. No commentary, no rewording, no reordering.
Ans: 40; km/h
